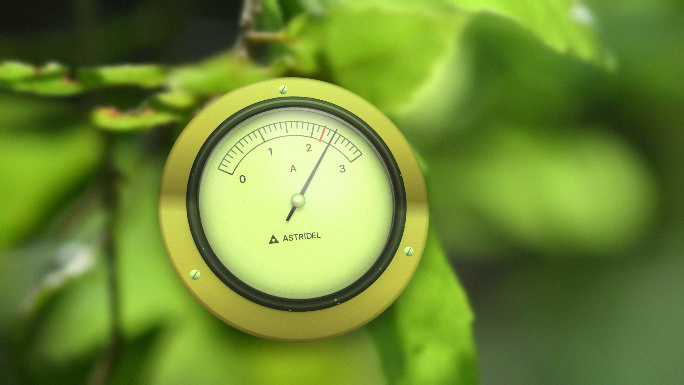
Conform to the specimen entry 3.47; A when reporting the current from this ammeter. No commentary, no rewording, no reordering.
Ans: 2.4; A
